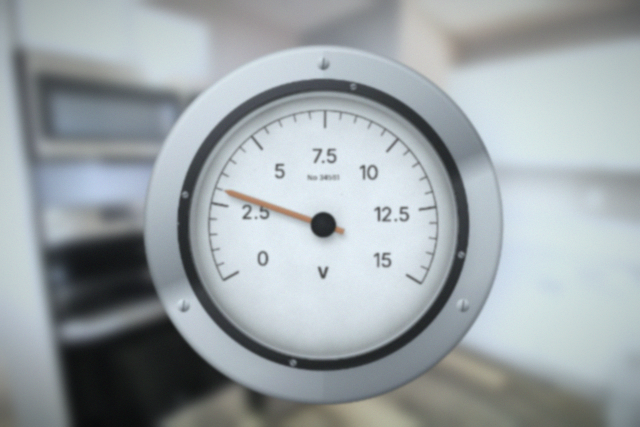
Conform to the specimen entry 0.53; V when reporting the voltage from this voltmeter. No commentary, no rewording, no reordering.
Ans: 3; V
